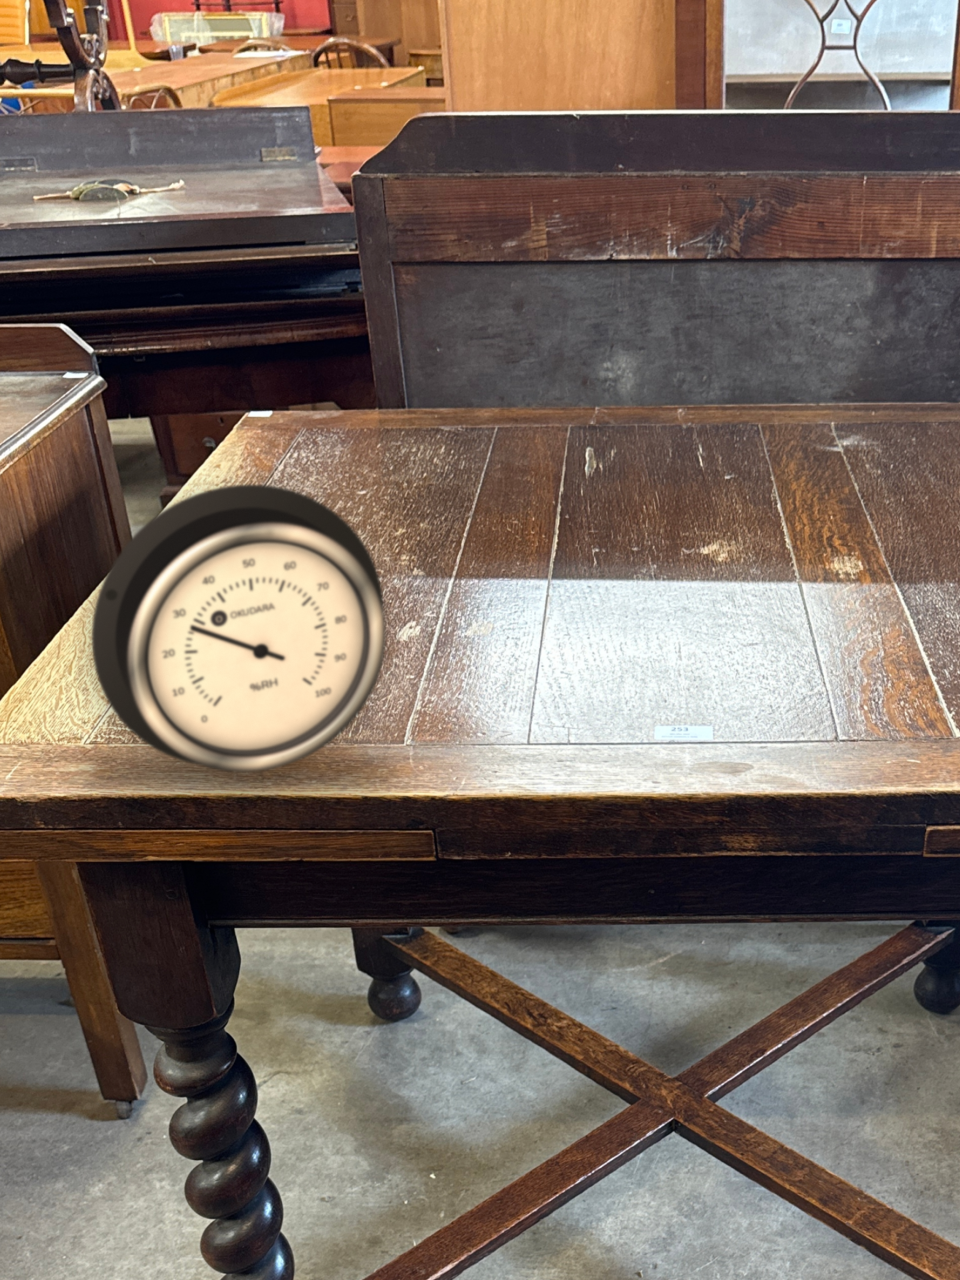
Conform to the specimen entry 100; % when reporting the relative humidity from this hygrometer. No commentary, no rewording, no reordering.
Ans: 28; %
